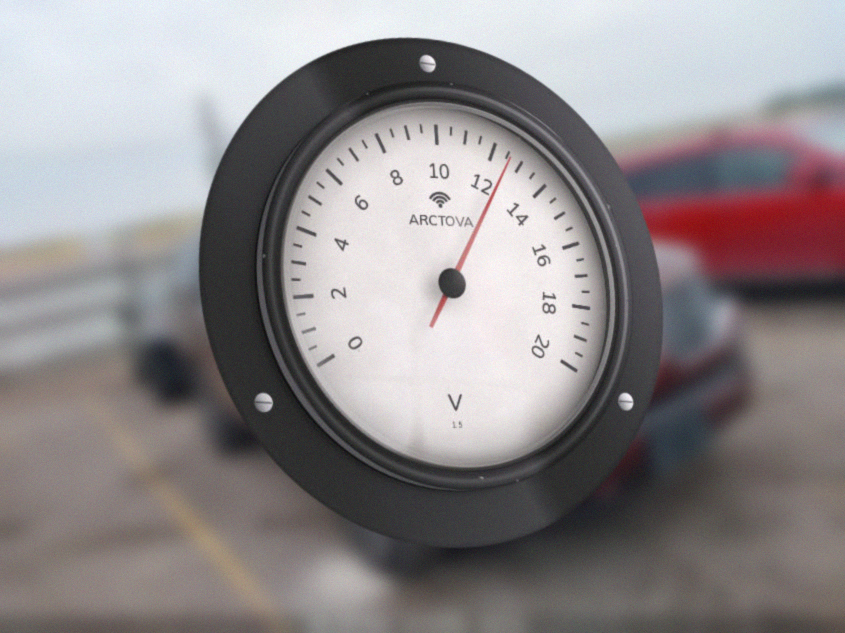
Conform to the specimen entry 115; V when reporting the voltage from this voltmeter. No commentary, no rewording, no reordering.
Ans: 12.5; V
